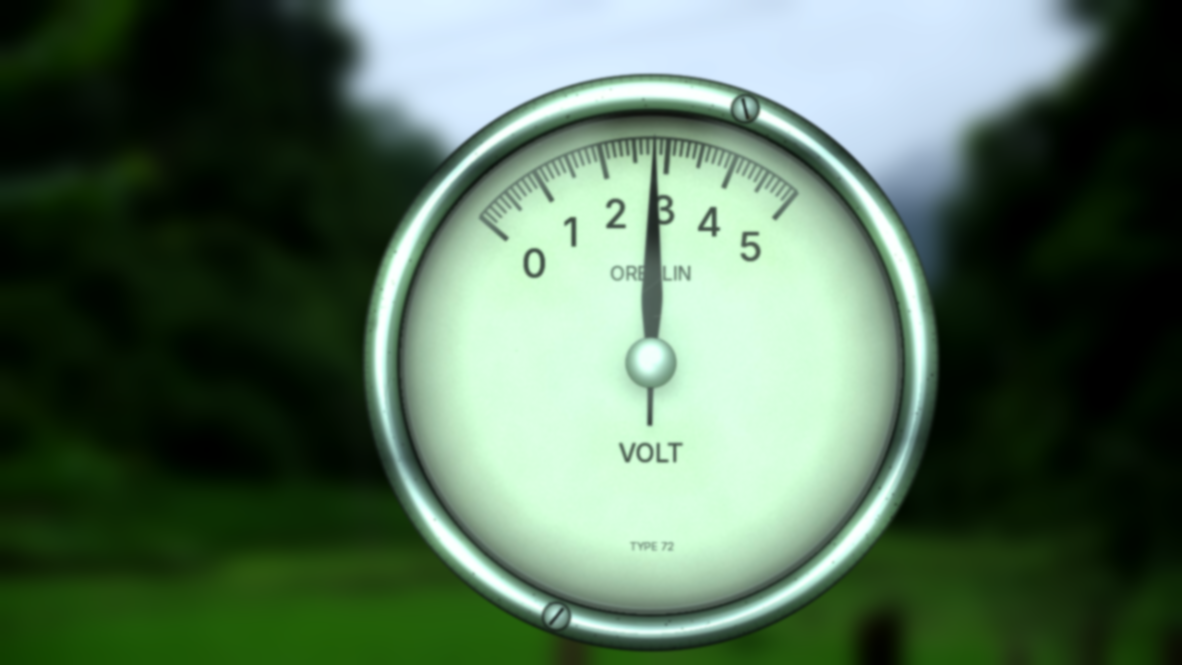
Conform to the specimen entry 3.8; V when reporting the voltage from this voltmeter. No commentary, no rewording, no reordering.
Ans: 2.8; V
